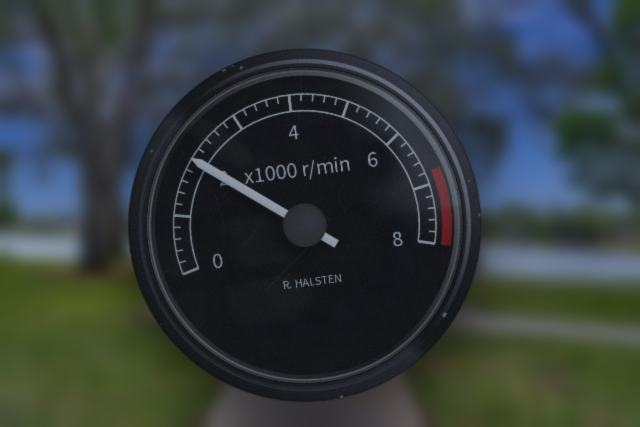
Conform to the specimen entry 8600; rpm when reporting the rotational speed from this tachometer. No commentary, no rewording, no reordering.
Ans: 2000; rpm
